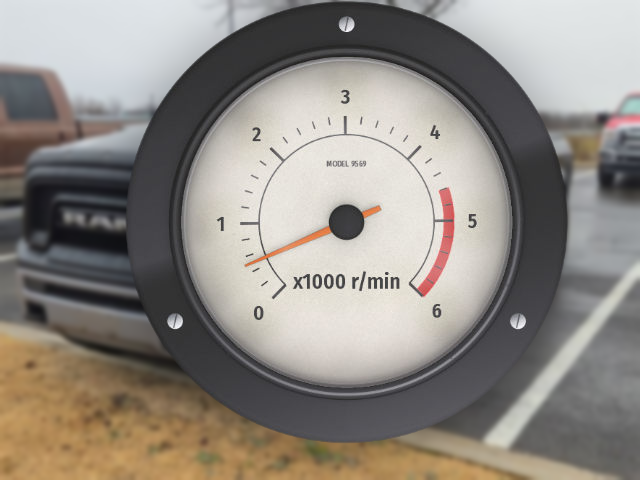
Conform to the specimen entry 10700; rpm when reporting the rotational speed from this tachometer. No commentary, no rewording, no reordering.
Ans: 500; rpm
